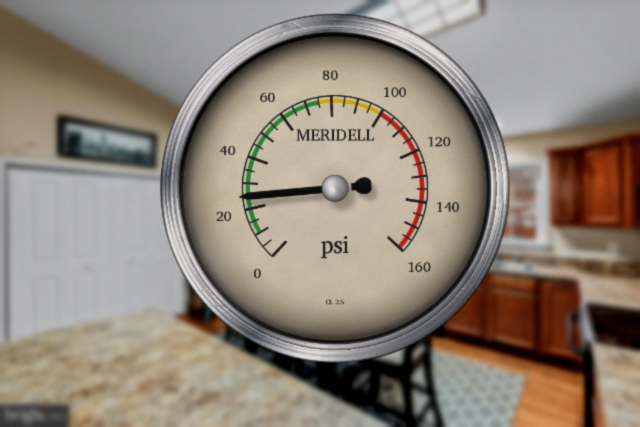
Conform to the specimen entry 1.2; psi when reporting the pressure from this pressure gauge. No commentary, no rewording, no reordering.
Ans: 25; psi
